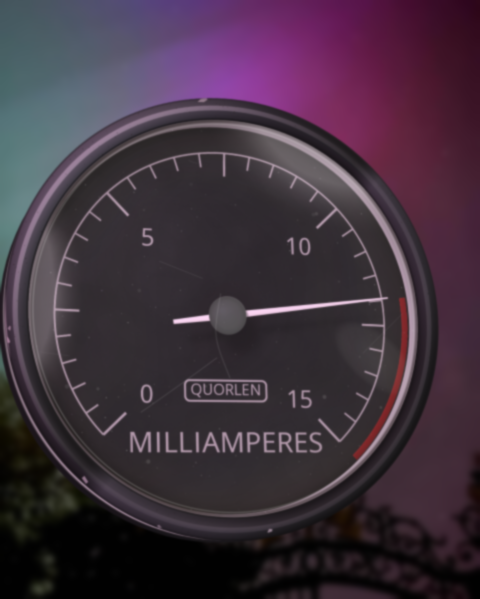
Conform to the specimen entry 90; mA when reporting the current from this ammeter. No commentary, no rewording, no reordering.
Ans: 12; mA
